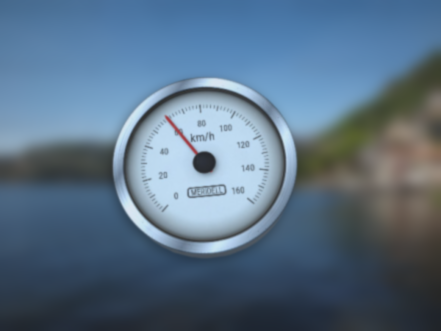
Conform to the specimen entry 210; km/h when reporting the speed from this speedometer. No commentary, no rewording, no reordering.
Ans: 60; km/h
